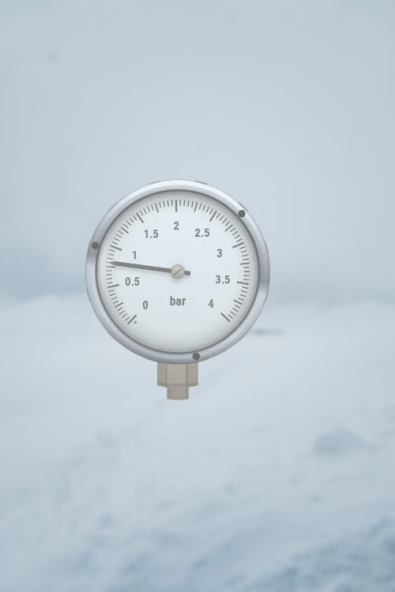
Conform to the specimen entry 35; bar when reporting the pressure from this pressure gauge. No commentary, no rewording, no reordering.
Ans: 0.8; bar
